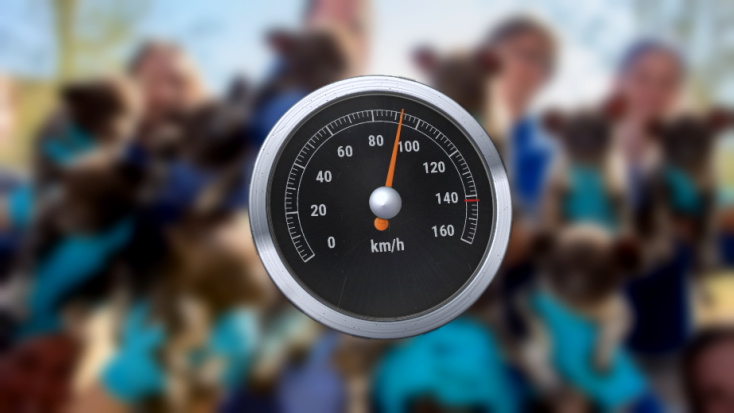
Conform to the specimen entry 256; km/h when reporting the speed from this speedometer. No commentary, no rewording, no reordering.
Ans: 92; km/h
